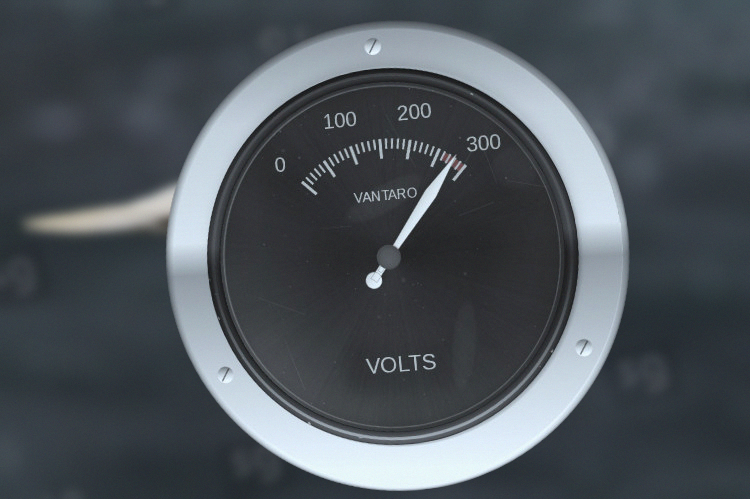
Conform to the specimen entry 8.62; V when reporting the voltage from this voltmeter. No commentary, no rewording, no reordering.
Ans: 280; V
